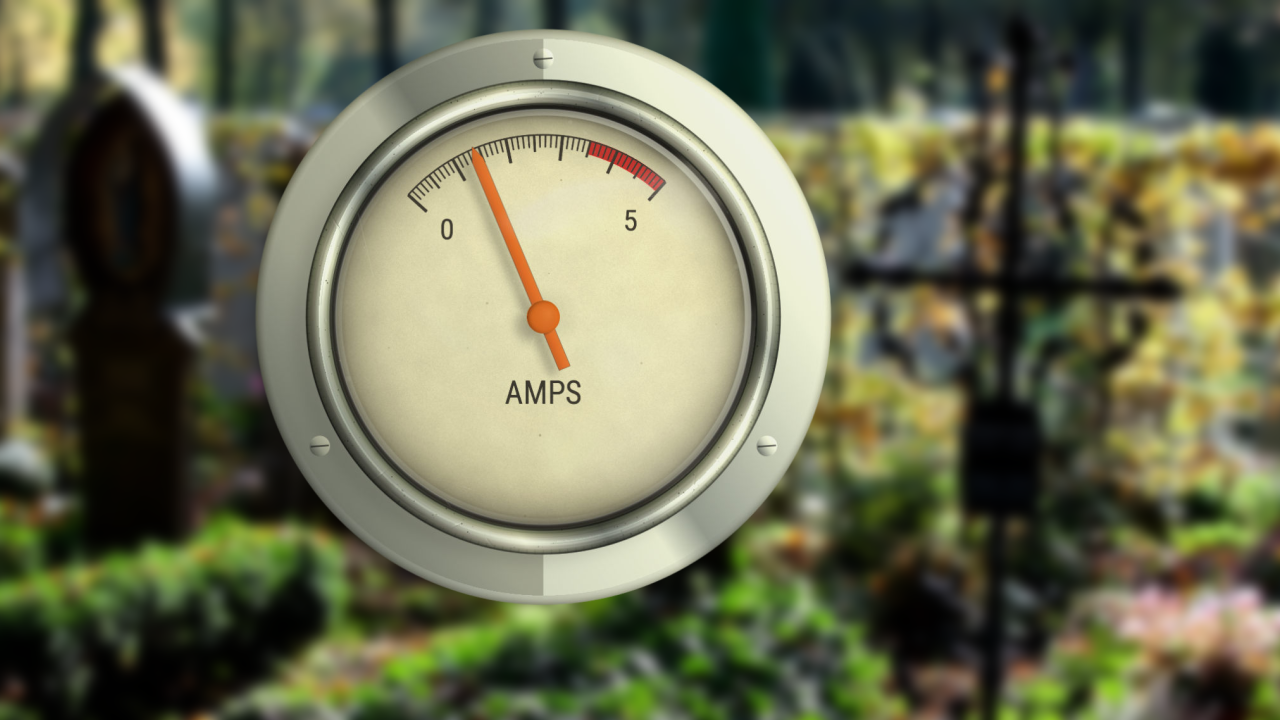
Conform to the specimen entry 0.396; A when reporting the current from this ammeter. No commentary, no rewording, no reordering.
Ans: 1.4; A
